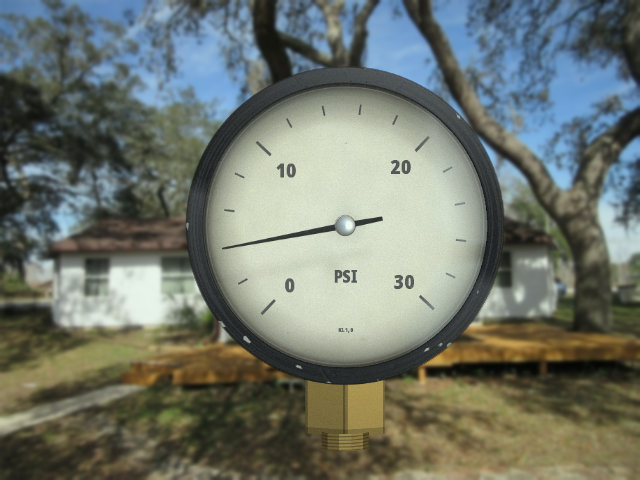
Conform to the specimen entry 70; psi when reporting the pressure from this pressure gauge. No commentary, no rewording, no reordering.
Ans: 4; psi
